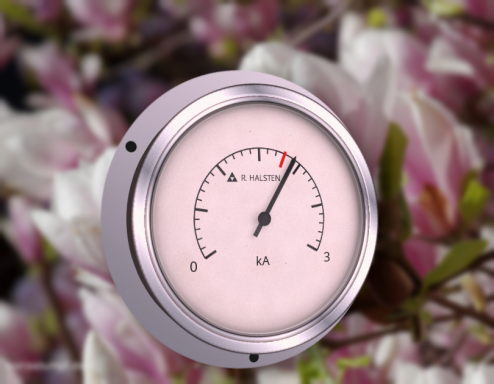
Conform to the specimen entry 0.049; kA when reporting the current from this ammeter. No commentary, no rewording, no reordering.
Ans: 1.9; kA
